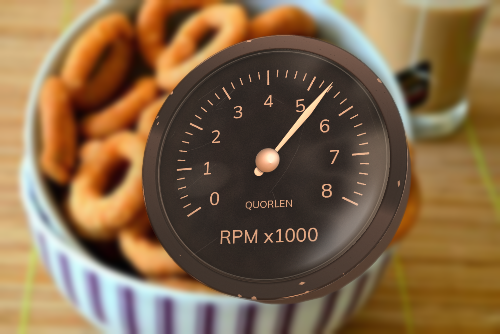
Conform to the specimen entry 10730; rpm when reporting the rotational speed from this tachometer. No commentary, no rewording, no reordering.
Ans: 5400; rpm
